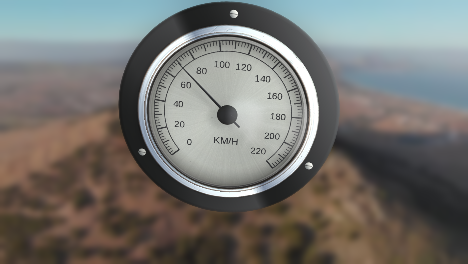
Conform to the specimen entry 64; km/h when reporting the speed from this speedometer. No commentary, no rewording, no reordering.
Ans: 70; km/h
